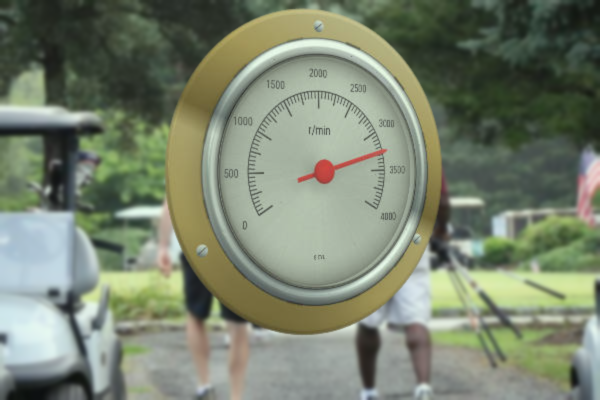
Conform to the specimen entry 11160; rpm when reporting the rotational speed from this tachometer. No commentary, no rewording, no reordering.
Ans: 3250; rpm
